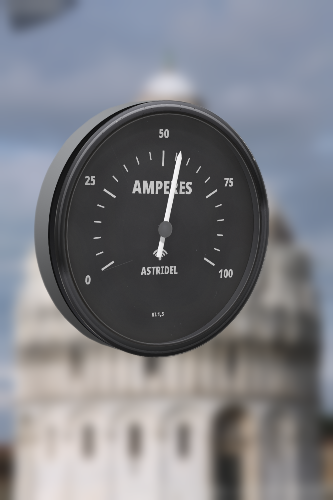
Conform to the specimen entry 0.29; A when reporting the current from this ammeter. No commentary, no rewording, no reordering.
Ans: 55; A
